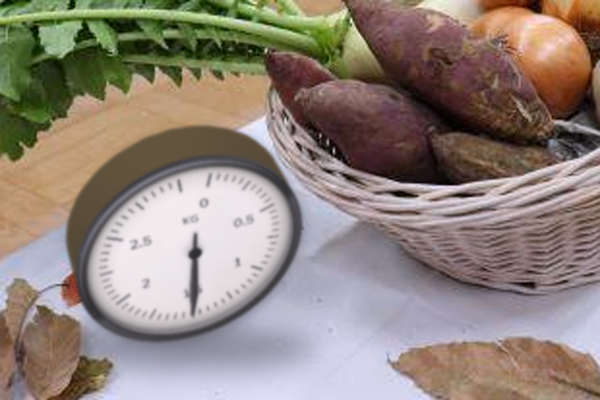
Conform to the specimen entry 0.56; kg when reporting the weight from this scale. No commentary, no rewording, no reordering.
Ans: 1.5; kg
